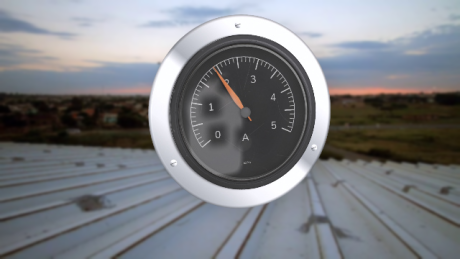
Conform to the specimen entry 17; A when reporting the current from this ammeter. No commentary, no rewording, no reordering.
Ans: 1.9; A
